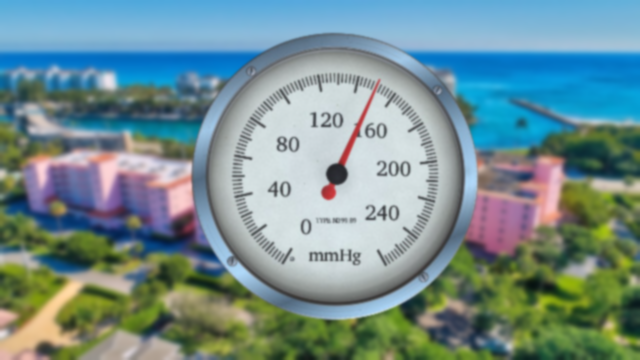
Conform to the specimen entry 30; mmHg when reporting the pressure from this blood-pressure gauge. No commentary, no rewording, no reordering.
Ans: 150; mmHg
